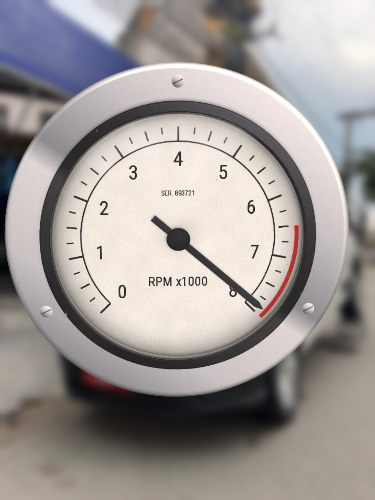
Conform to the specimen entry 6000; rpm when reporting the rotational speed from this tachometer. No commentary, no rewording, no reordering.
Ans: 7875; rpm
